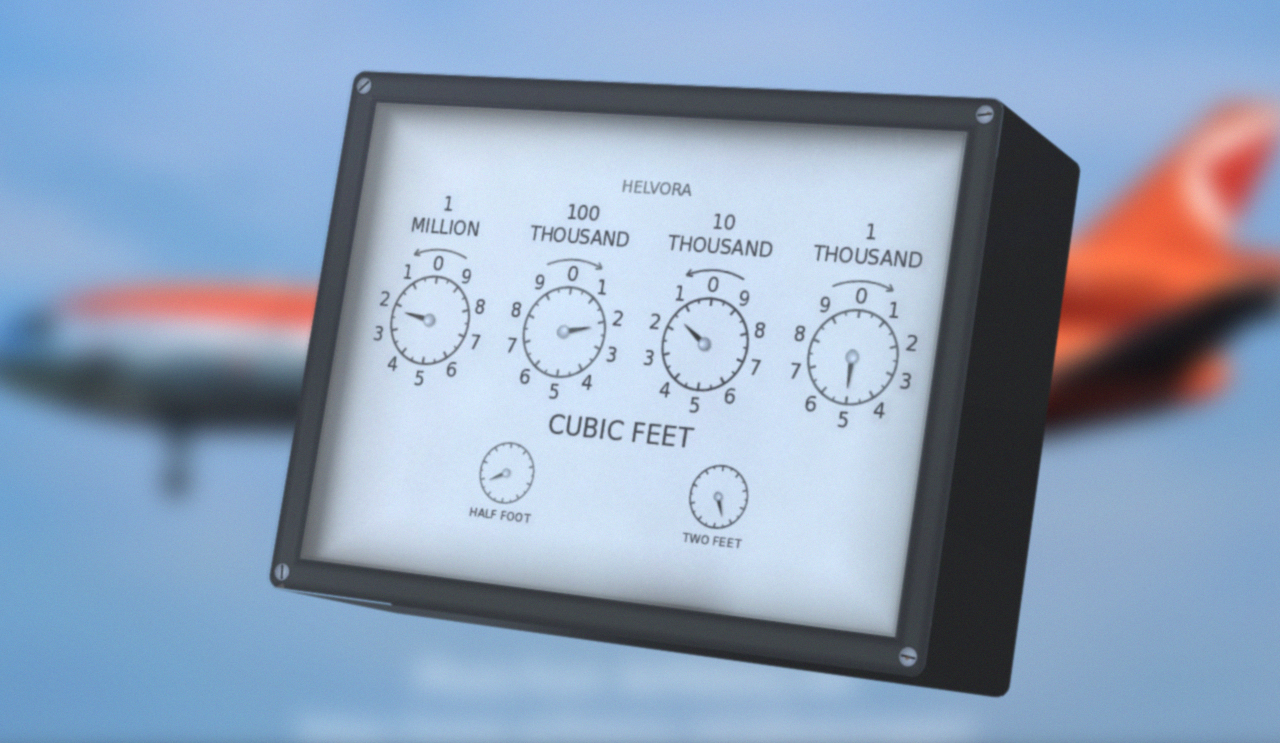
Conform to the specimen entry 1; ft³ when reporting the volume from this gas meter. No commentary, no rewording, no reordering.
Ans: 221500; ft³
